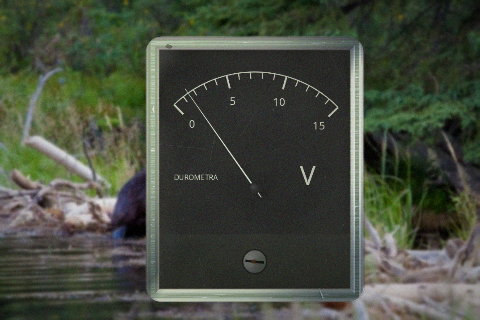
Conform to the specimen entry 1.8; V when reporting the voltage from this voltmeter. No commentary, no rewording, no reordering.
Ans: 1.5; V
